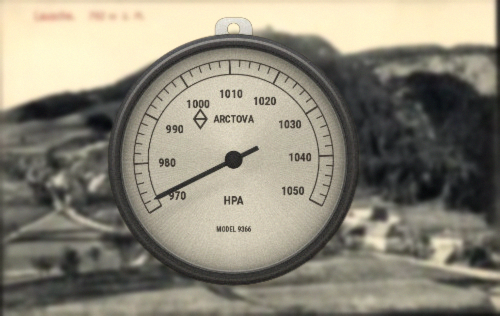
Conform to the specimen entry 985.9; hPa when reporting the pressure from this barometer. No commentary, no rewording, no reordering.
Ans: 972; hPa
